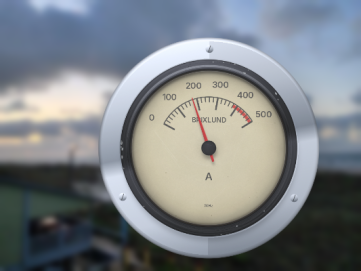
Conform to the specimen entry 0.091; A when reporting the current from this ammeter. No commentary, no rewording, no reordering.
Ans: 180; A
